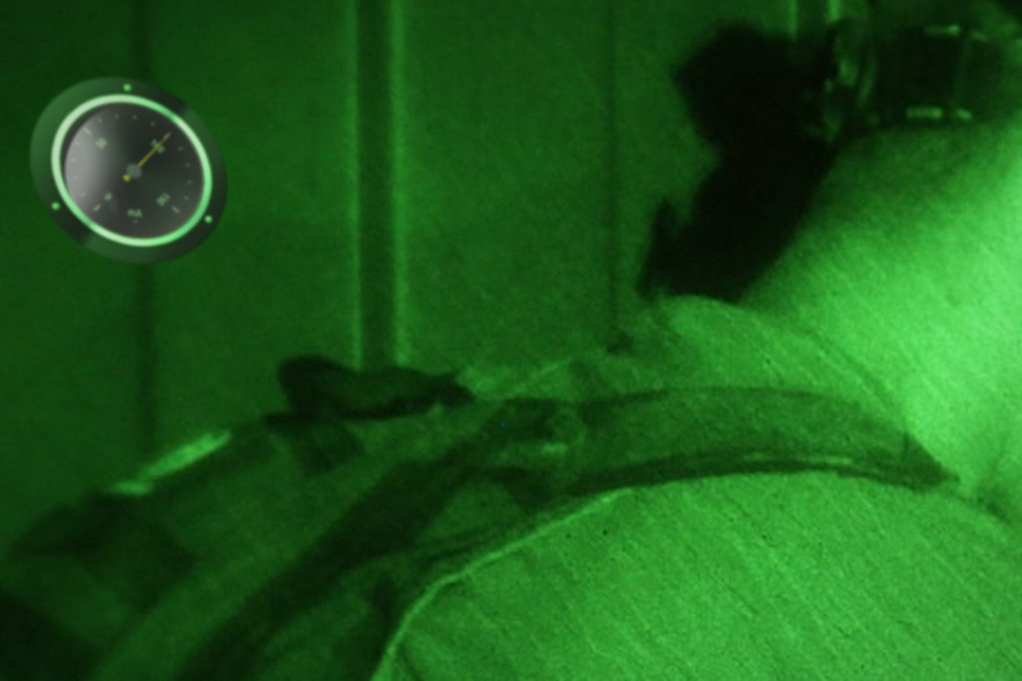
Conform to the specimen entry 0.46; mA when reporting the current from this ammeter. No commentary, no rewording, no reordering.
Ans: 100; mA
